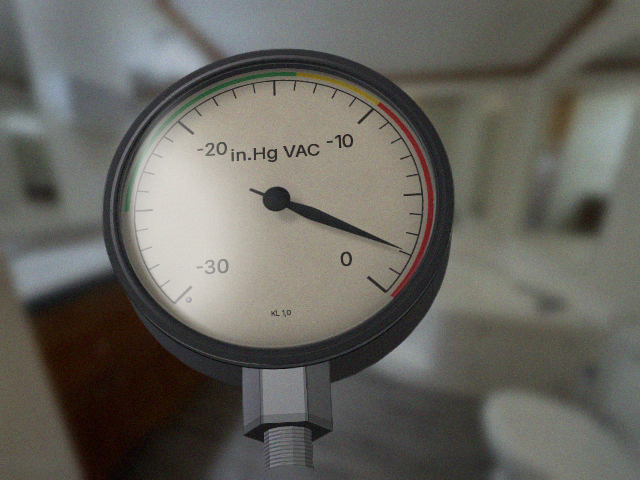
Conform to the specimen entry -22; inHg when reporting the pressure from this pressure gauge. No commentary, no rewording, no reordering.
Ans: -2; inHg
